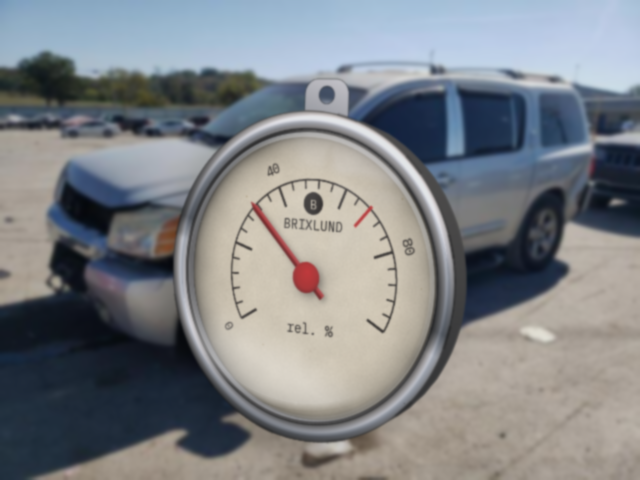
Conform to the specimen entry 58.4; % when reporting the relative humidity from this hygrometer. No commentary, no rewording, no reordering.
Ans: 32; %
